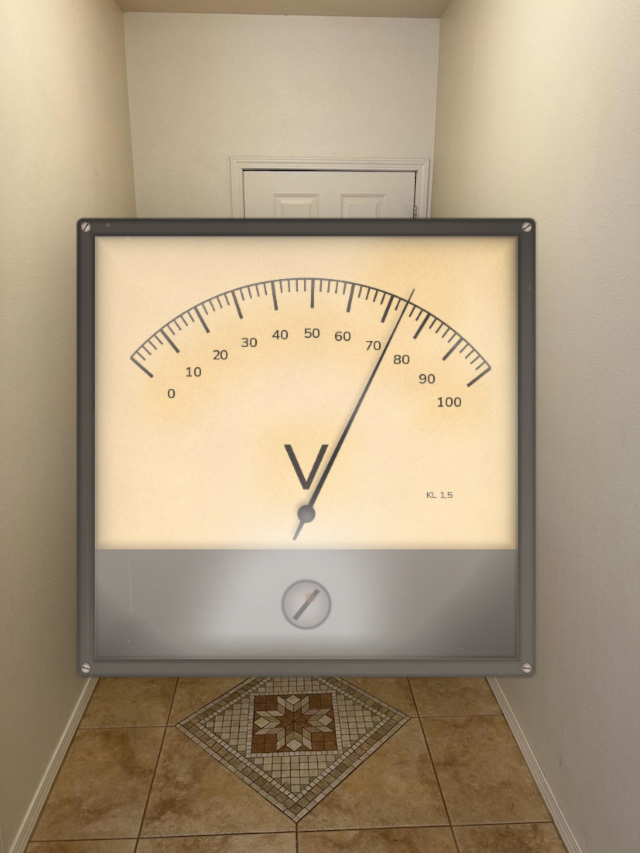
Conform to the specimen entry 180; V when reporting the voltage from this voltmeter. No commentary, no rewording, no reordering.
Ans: 74; V
